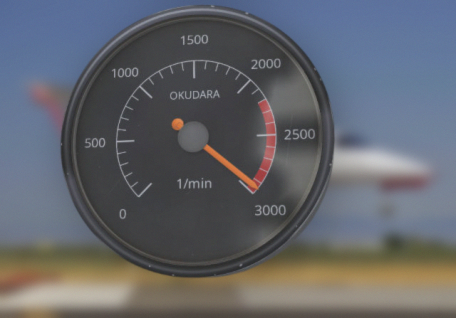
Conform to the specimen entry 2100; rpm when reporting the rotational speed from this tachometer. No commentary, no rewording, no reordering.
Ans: 2950; rpm
